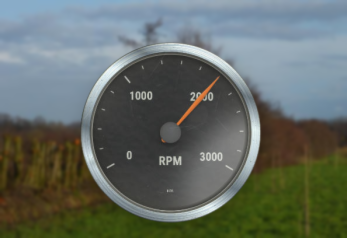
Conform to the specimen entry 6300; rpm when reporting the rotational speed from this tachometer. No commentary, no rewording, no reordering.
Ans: 2000; rpm
